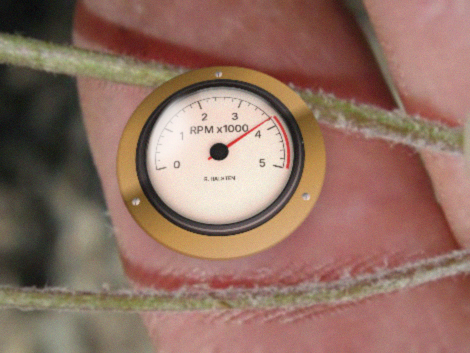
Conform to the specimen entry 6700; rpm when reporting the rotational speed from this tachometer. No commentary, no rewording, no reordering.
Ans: 3800; rpm
